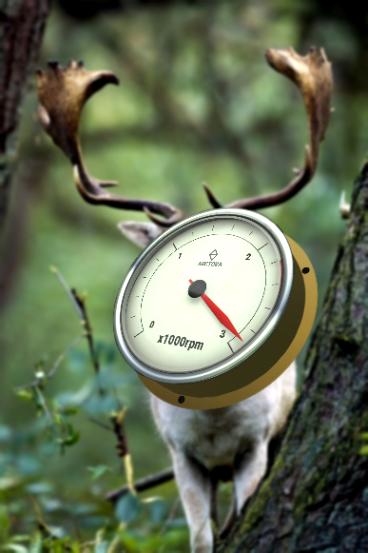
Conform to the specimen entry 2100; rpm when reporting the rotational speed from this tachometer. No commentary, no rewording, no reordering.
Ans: 2900; rpm
